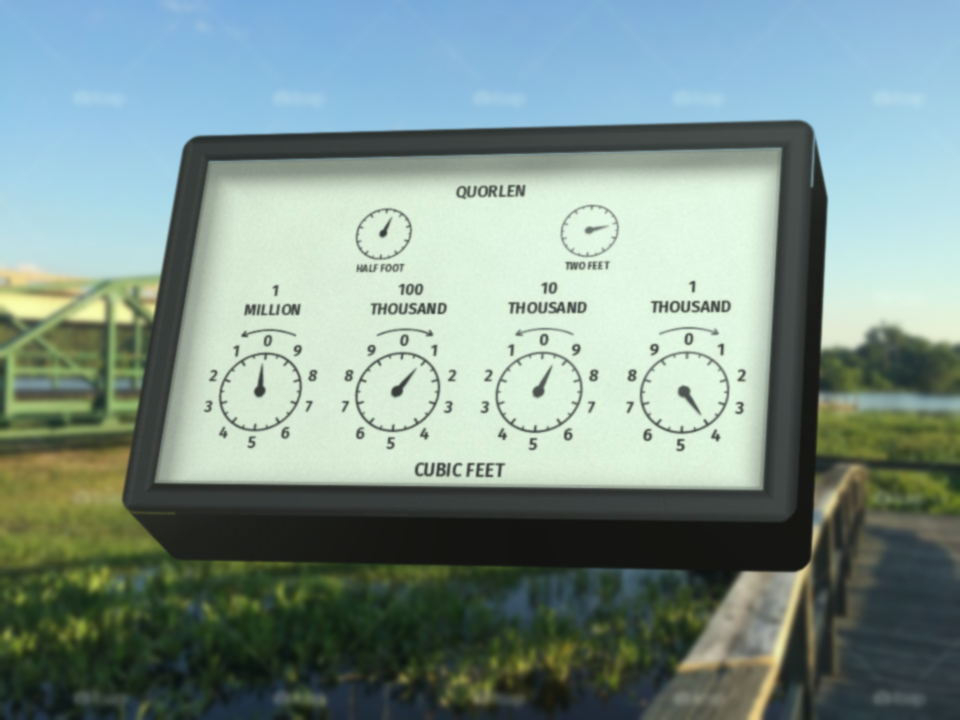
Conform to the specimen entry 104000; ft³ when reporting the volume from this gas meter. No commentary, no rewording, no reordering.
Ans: 9400; ft³
